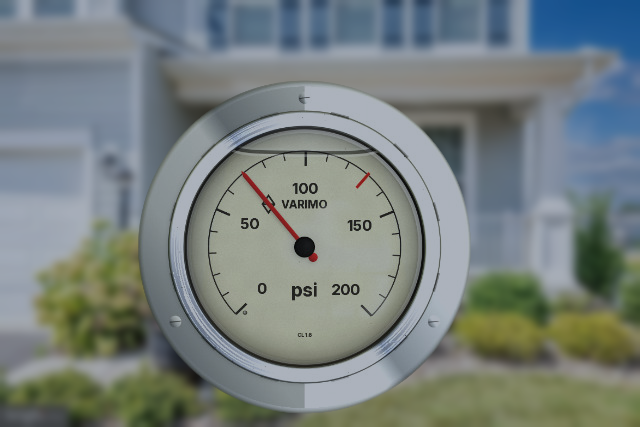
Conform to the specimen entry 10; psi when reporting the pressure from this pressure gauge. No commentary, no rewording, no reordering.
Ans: 70; psi
